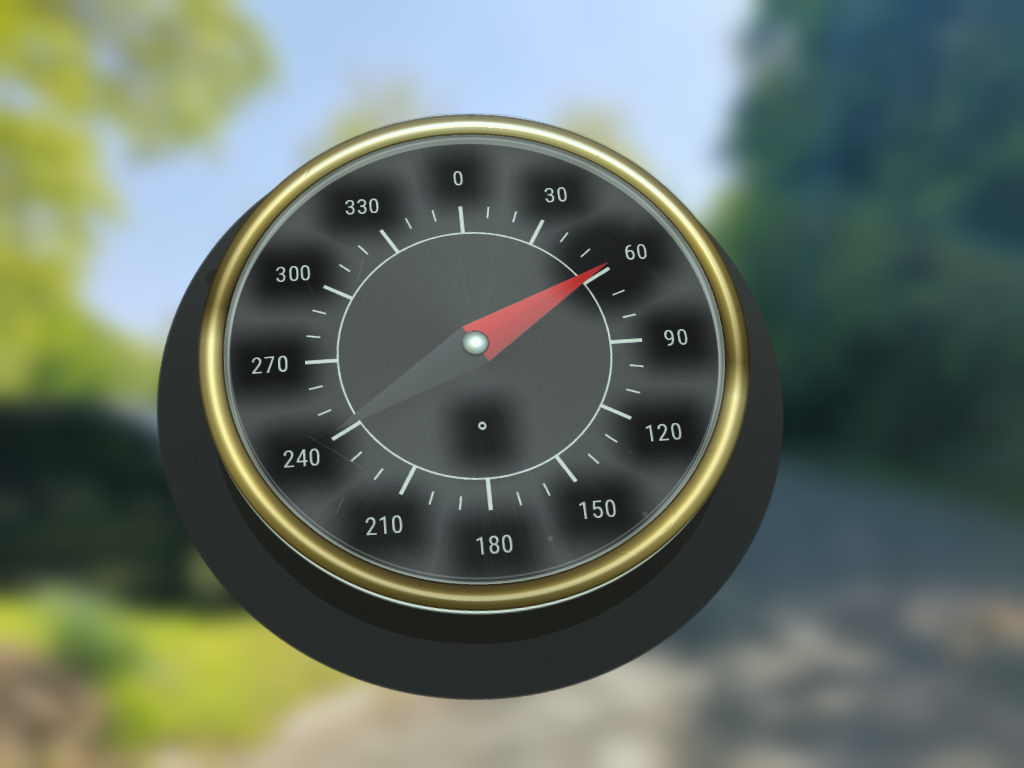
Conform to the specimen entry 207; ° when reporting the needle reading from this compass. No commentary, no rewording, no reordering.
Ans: 60; °
